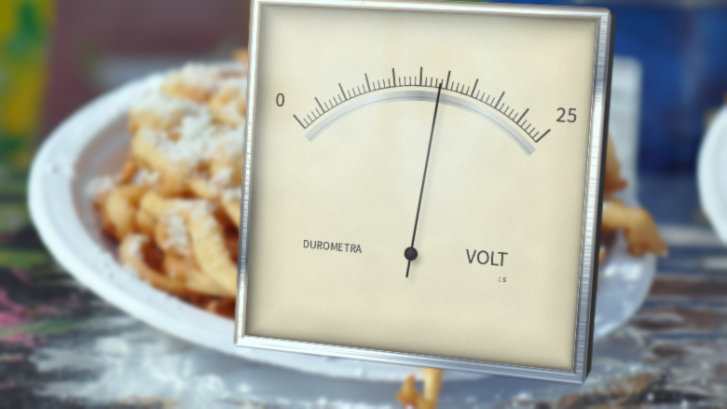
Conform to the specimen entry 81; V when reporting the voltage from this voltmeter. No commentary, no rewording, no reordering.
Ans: 14.5; V
